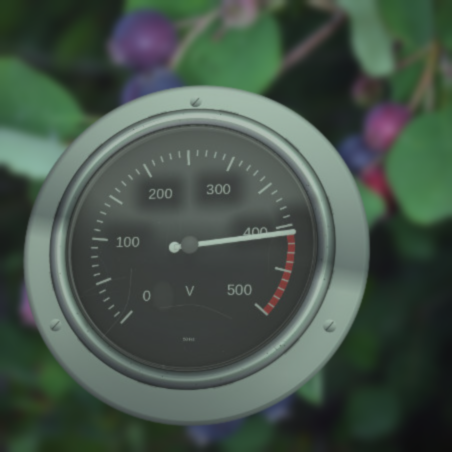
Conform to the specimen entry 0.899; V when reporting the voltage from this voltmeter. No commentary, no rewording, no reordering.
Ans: 410; V
